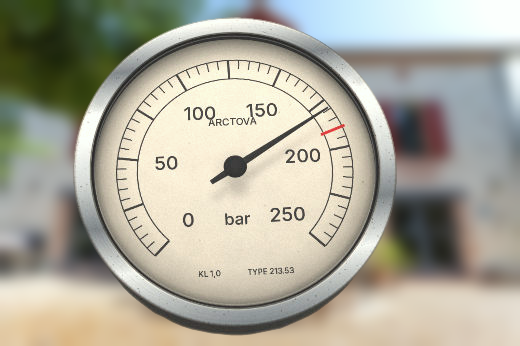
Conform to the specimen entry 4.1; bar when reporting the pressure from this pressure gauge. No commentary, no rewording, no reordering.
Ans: 180; bar
